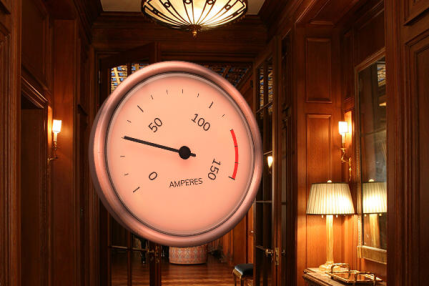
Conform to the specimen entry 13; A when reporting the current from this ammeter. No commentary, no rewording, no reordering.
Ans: 30; A
